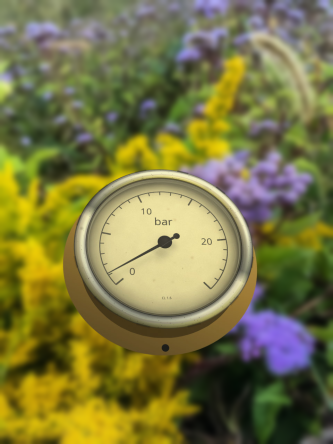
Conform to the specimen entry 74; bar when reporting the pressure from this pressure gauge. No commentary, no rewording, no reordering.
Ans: 1; bar
